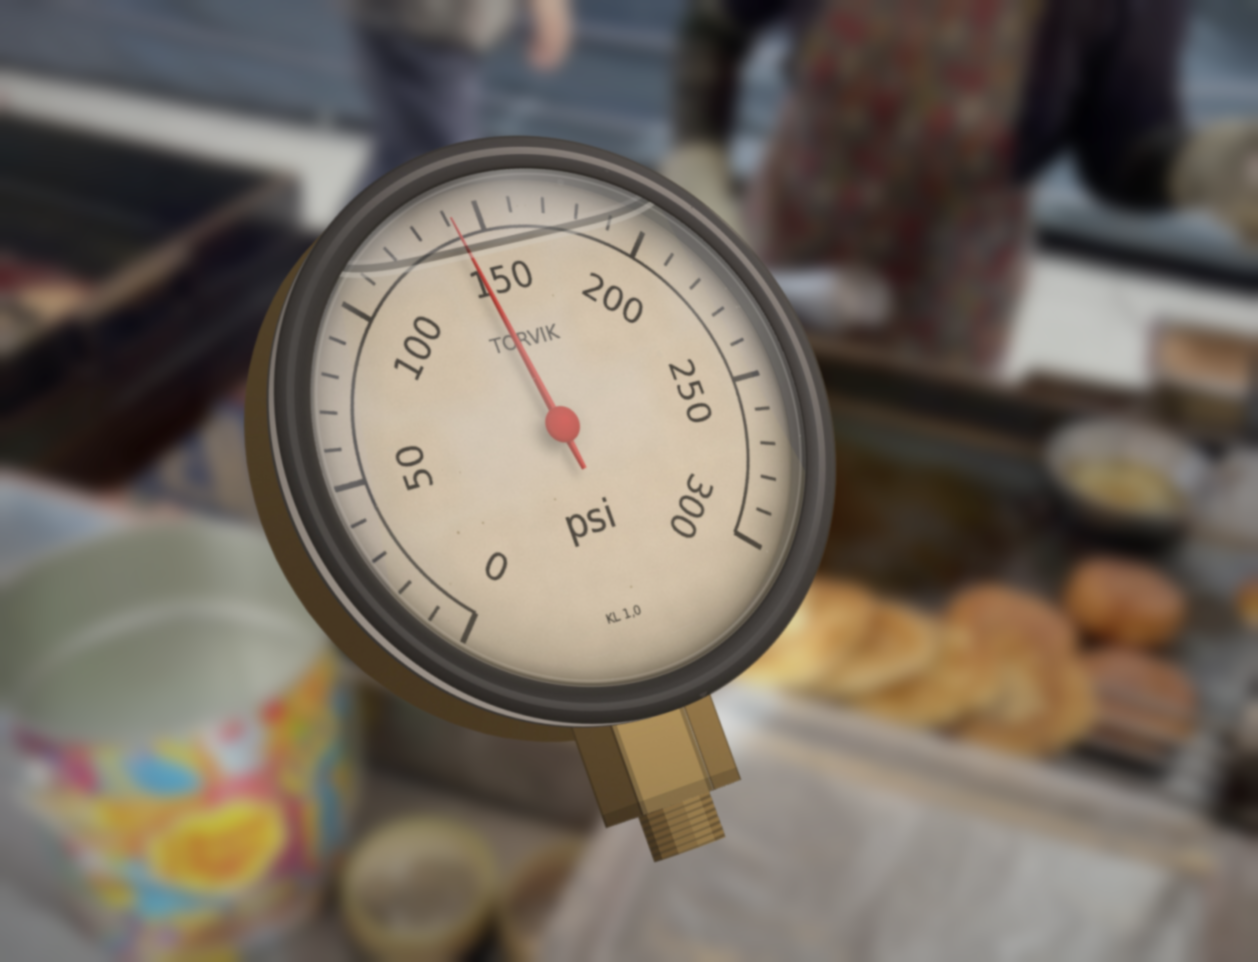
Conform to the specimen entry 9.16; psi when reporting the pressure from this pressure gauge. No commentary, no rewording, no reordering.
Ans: 140; psi
